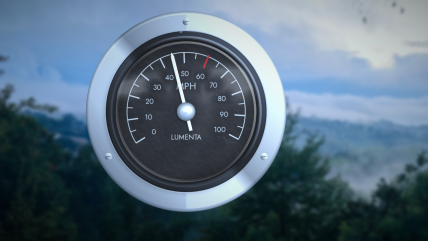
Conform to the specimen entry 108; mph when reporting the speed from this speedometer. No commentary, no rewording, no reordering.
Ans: 45; mph
